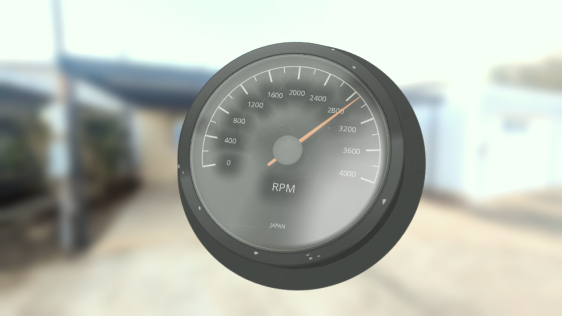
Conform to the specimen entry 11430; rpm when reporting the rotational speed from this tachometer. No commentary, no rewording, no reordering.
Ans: 2900; rpm
